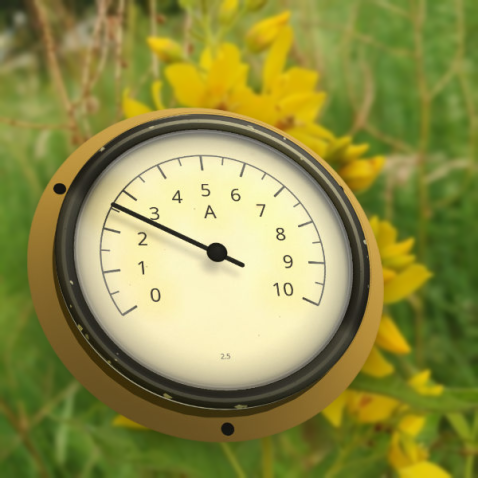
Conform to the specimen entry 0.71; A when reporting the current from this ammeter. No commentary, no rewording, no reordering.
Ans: 2.5; A
